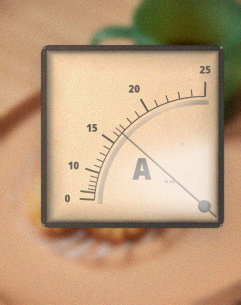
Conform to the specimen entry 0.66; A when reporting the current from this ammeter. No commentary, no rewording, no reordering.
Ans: 16.5; A
